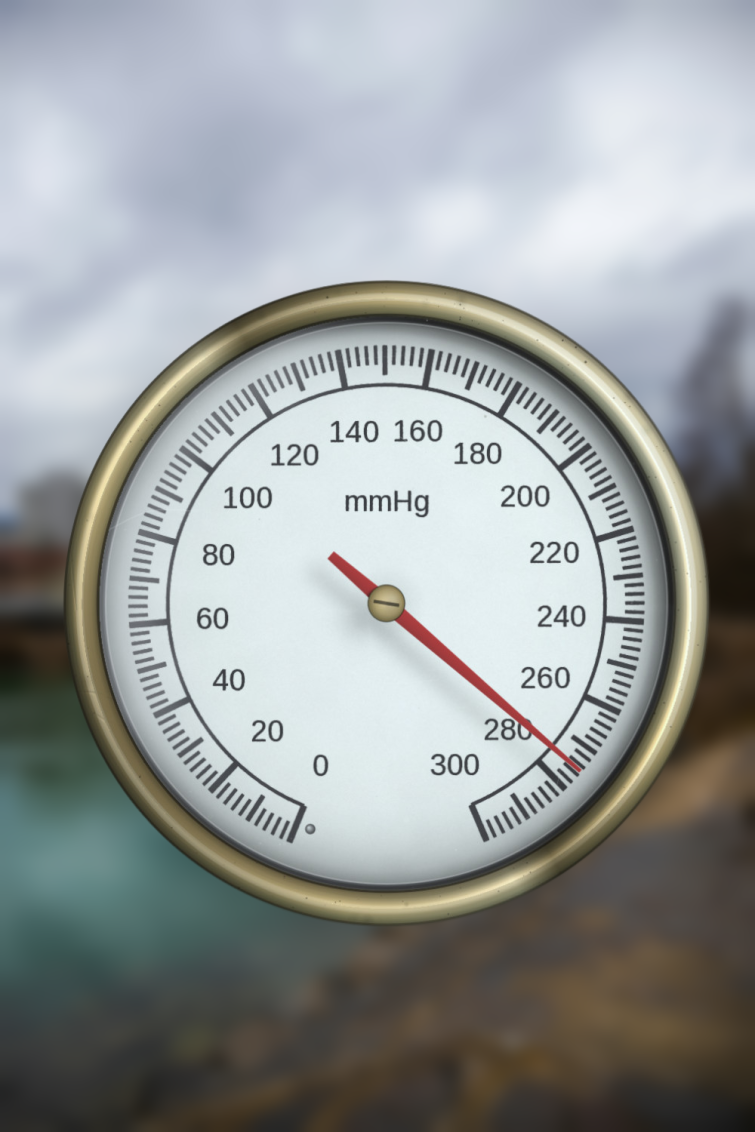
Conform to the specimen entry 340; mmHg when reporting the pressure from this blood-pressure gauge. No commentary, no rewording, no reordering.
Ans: 275; mmHg
